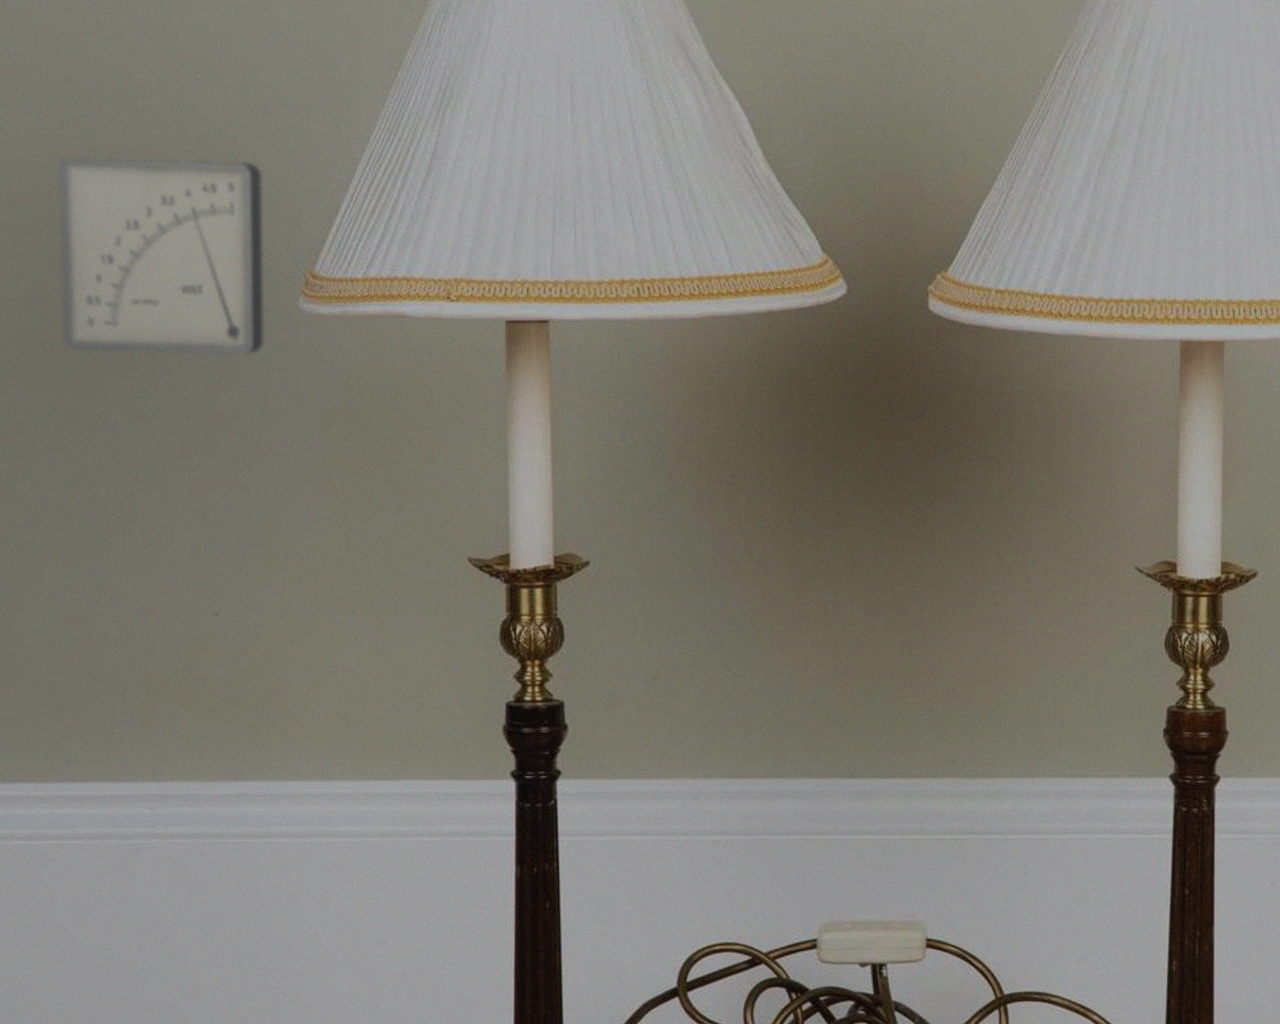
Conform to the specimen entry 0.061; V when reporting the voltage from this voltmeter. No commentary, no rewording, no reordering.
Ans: 4; V
